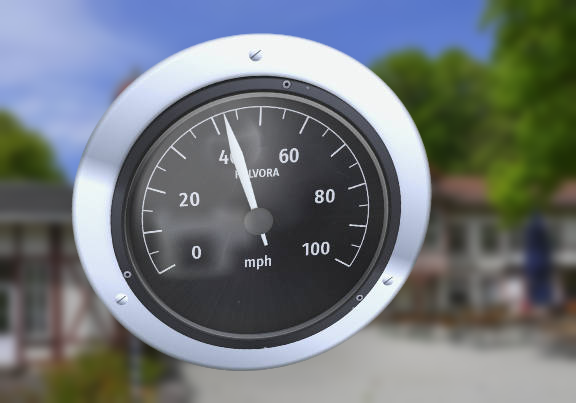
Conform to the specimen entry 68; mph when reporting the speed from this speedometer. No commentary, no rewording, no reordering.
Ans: 42.5; mph
